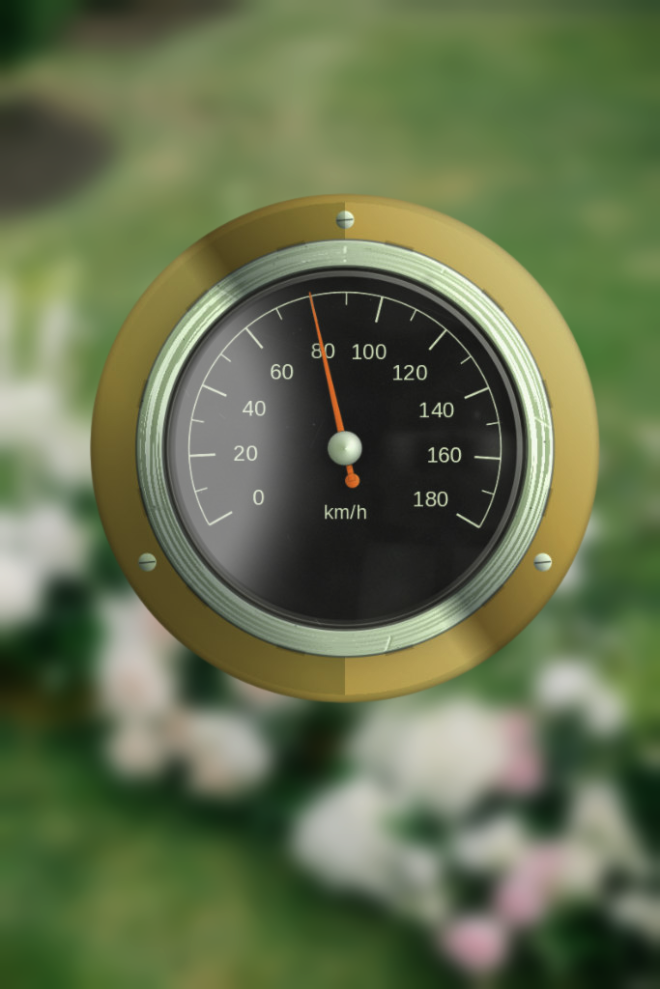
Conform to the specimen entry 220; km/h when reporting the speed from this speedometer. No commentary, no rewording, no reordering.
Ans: 80; km/h
